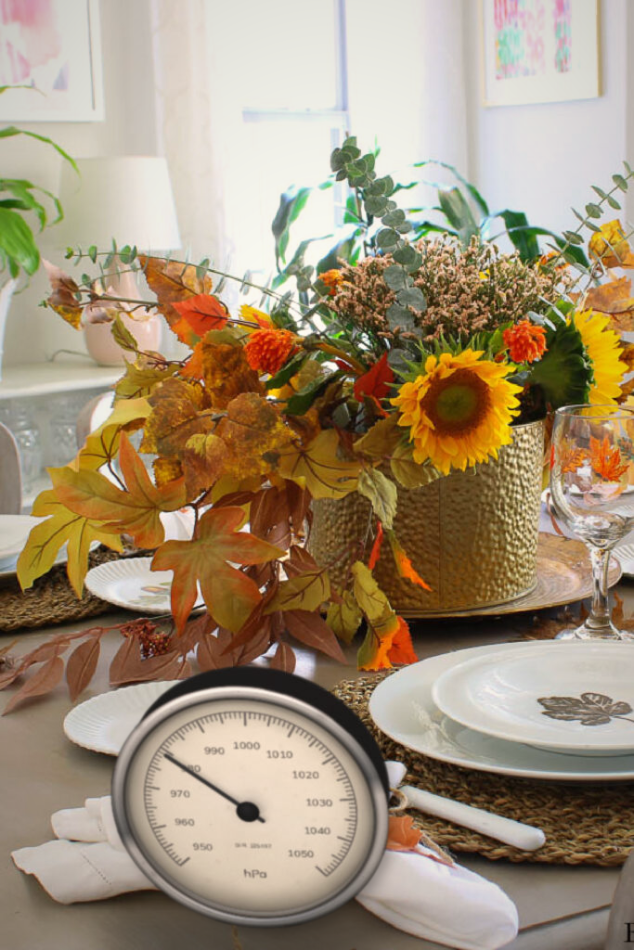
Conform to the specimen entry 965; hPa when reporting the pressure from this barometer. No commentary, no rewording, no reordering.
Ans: 980; hPa
